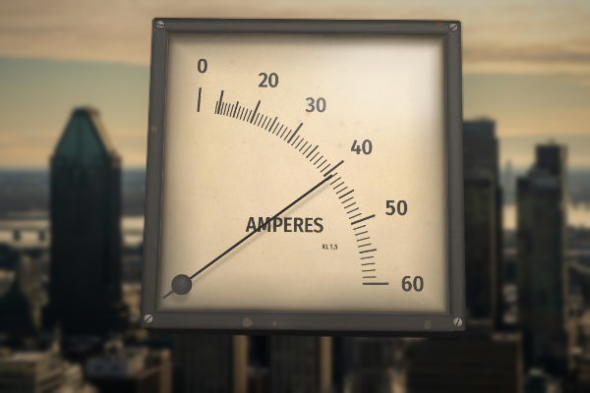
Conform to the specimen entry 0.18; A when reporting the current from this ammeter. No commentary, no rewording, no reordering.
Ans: 41; A
